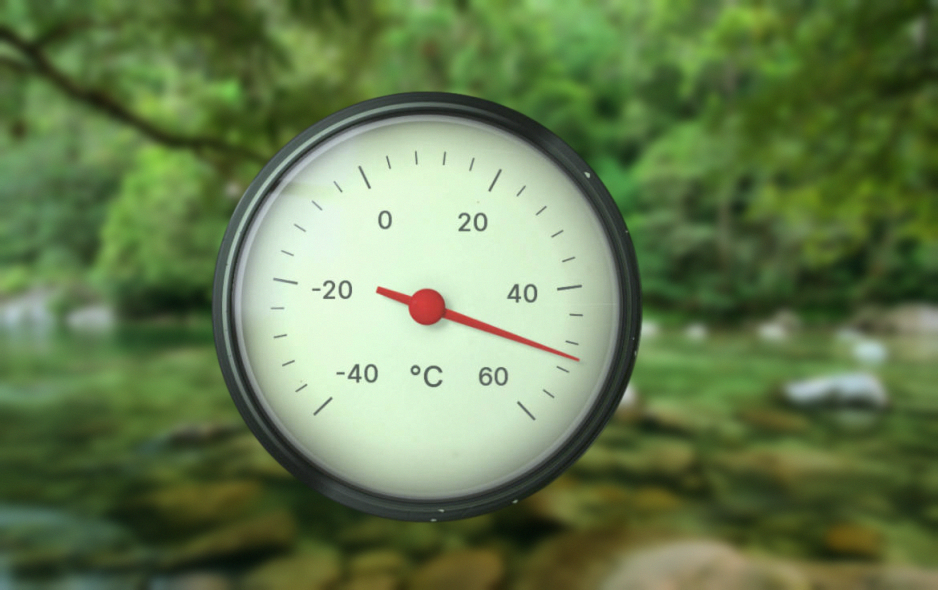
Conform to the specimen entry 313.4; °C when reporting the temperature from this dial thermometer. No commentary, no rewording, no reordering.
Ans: 50; °C
